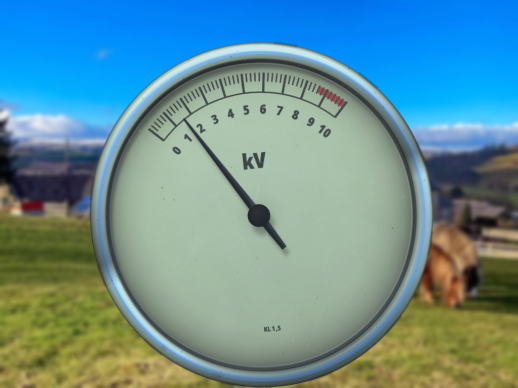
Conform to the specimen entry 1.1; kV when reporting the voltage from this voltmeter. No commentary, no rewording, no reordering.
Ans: 1.6; kV
